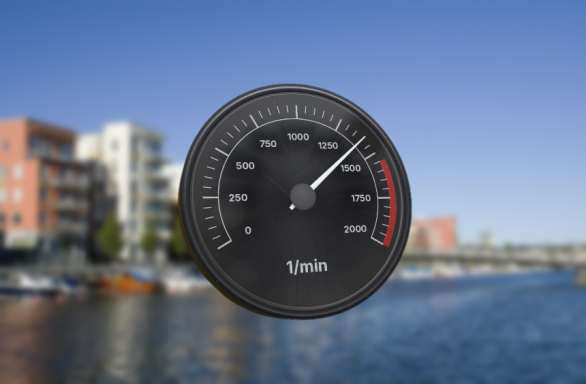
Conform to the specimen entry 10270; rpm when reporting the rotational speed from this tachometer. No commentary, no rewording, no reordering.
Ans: 1400; rpm
